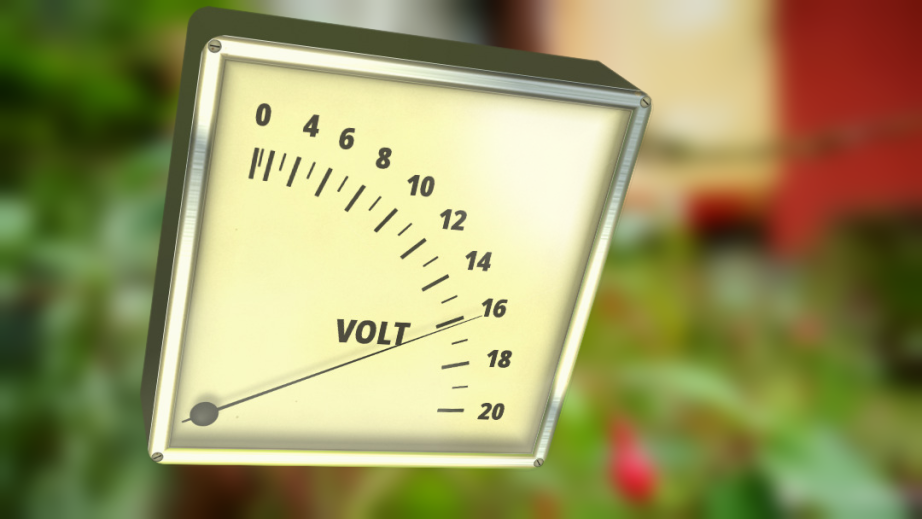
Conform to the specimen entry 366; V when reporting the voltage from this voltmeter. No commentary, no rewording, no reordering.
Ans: 16; V
